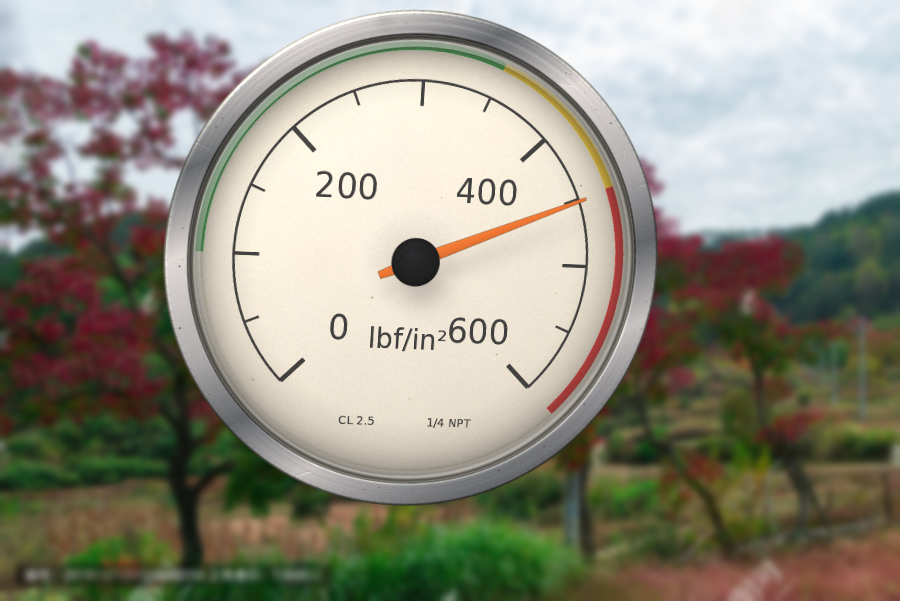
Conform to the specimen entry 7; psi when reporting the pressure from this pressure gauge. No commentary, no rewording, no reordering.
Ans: 450; psi
